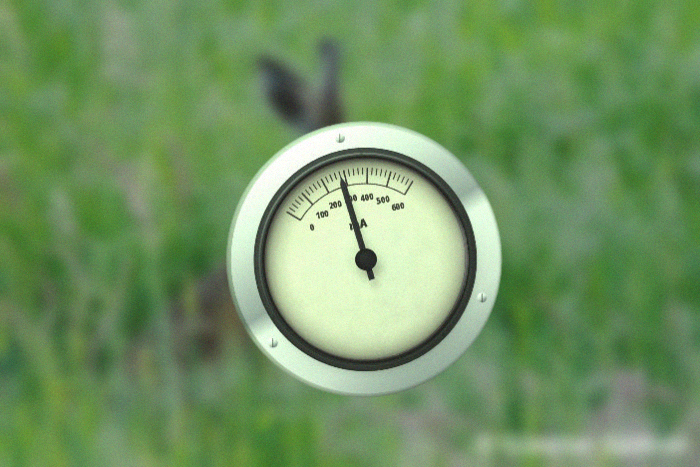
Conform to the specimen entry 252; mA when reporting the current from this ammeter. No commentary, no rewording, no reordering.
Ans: 280; mA
